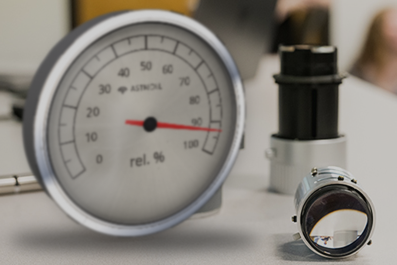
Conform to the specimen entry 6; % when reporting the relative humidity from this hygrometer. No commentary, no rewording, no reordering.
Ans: 92.5; %
